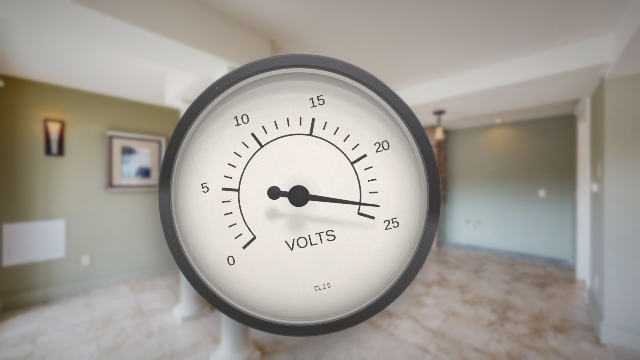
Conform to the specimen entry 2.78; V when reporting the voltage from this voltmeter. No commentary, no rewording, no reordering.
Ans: 24; V
